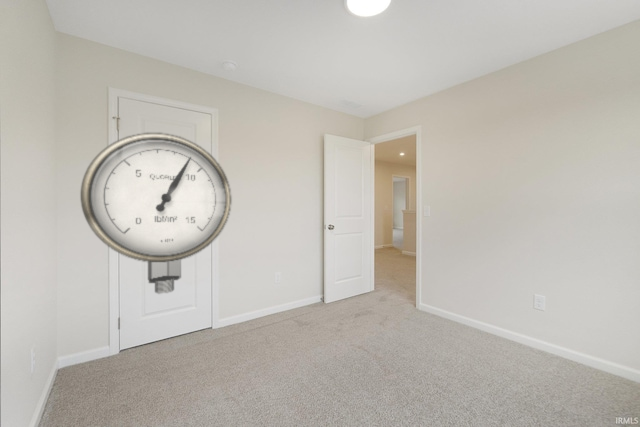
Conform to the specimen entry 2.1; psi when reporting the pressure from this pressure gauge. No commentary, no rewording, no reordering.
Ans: 9; psi
